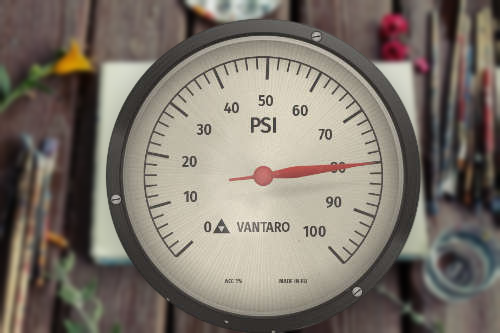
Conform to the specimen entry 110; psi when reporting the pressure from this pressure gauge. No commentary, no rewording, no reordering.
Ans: 80; psi
